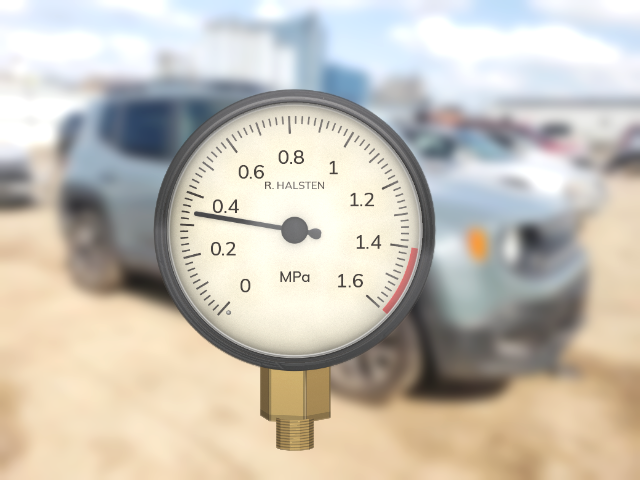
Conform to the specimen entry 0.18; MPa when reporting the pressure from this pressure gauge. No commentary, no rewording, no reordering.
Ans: 0.34; MPa
